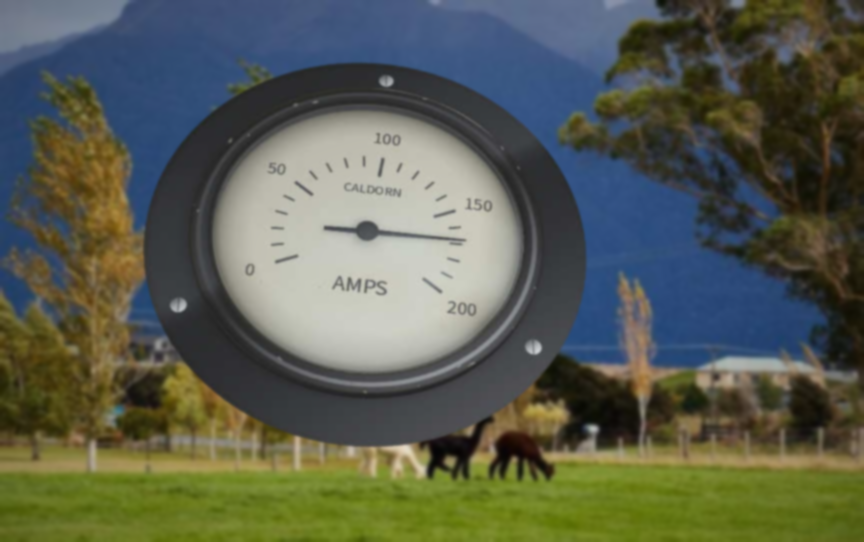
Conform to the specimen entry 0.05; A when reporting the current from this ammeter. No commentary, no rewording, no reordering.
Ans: 170; A
